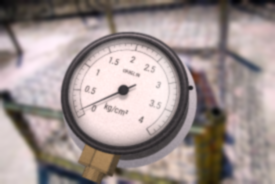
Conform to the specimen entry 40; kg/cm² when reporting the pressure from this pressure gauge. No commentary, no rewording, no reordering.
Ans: 0.1; kg/cm²
